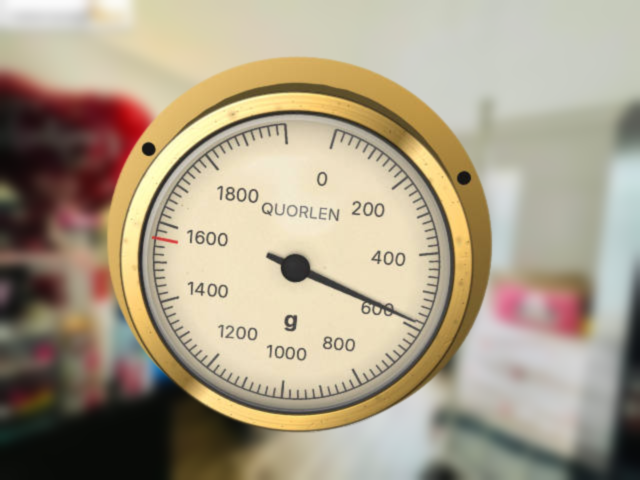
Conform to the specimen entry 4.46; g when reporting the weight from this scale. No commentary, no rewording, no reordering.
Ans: 580; g
